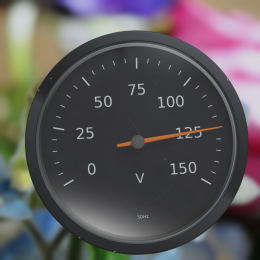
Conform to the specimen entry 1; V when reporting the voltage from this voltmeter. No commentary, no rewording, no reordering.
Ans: 125; V
